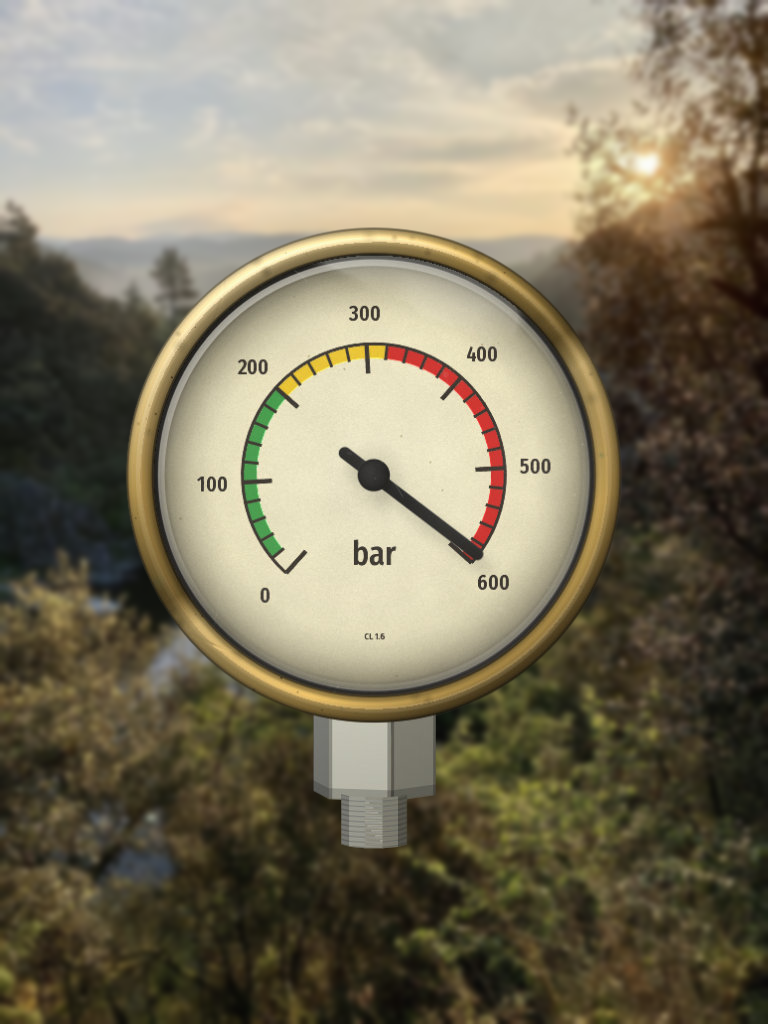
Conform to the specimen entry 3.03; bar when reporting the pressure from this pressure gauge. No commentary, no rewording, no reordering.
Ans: 590; bar
